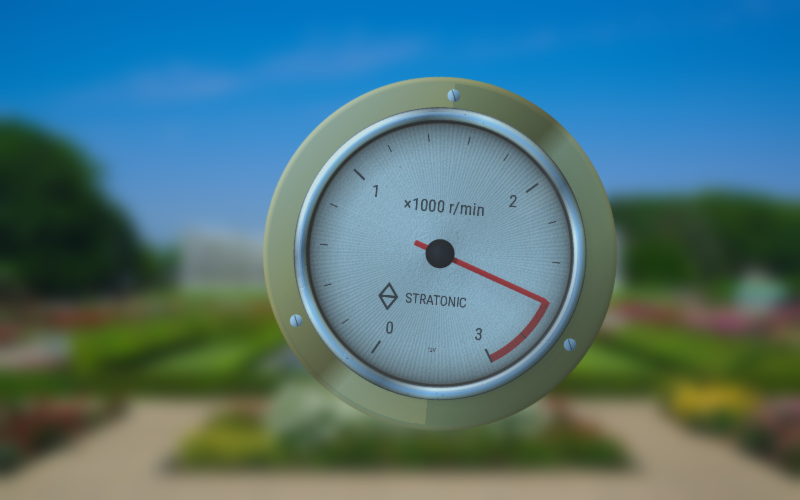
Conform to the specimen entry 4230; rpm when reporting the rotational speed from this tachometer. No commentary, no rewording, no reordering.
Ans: 2600; rpm
